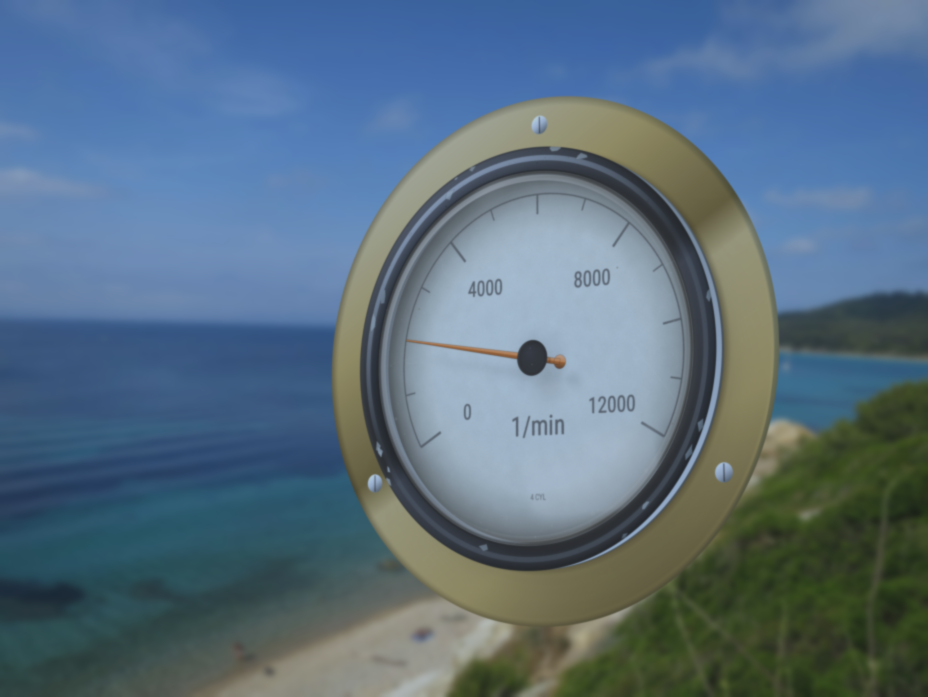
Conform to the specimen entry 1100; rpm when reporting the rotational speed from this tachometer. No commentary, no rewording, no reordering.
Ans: 2000; rpm
